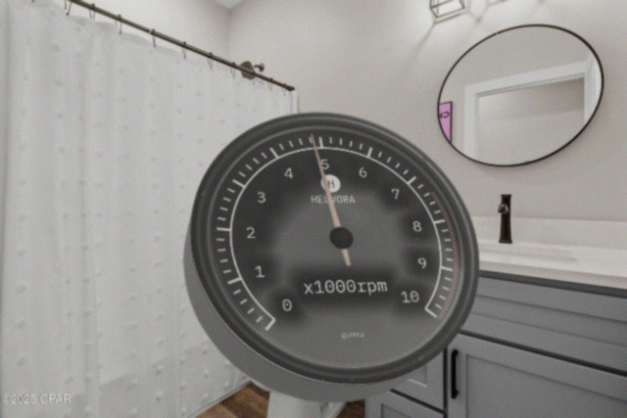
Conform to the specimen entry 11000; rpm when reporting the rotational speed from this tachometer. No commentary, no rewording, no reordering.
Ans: 4800; rpm
